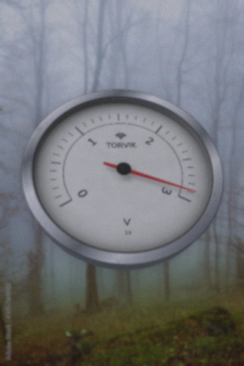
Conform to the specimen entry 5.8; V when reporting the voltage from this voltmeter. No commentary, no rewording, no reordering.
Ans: 2.9; V
